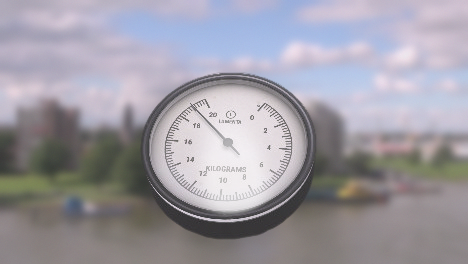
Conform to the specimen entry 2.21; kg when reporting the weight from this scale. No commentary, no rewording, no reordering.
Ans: 19; kg
